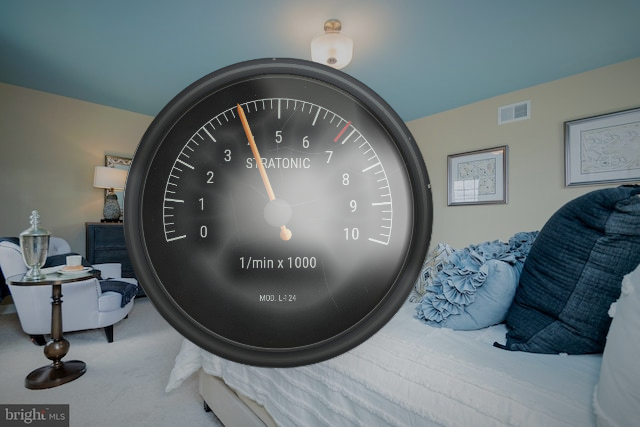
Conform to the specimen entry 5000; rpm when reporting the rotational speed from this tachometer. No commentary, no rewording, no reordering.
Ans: 4000; rpm
